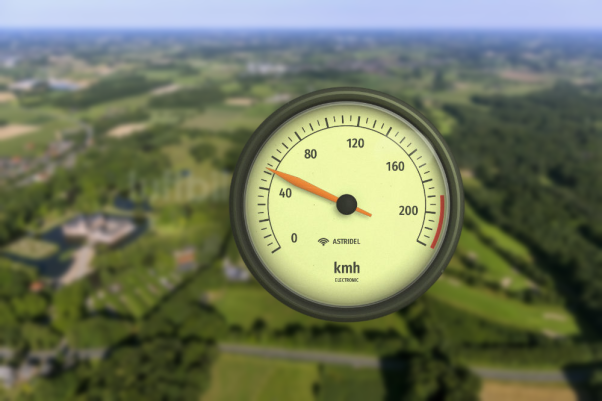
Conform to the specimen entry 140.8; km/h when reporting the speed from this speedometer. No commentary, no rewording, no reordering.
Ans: 52.5; km/h
